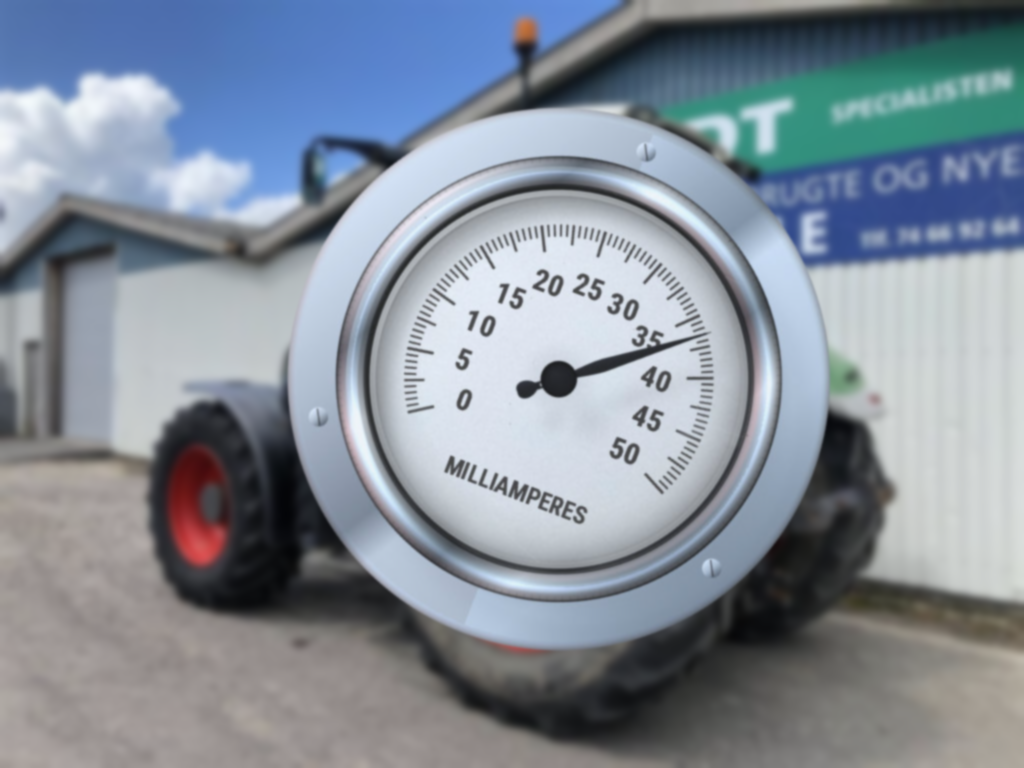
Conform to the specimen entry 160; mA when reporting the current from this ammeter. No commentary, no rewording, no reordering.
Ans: 36.5; mA
